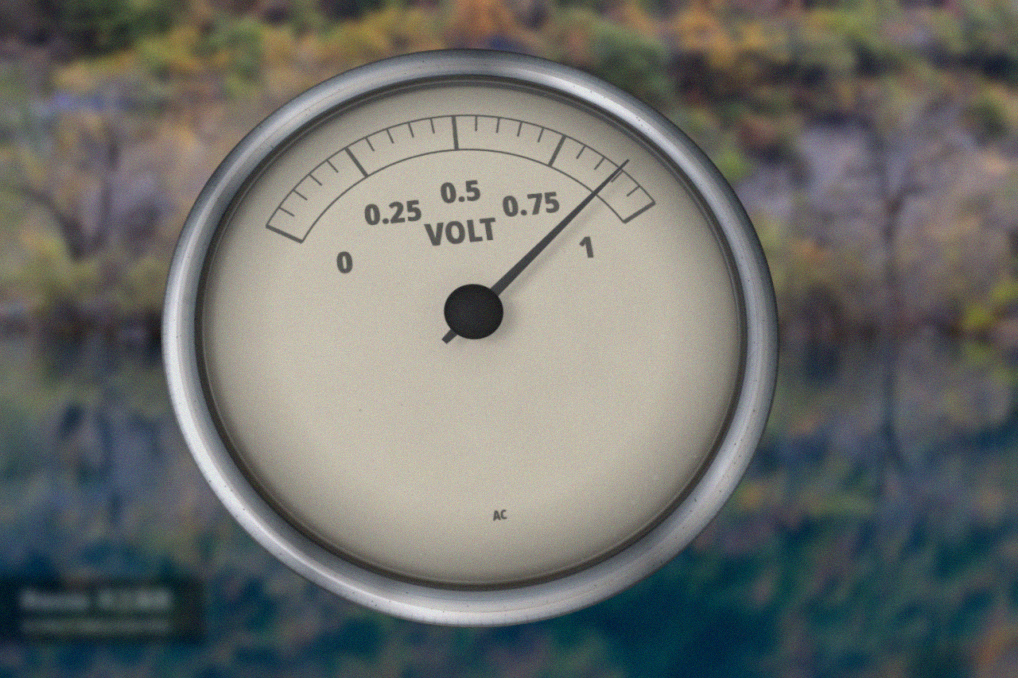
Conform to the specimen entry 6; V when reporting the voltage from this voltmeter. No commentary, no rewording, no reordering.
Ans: 0.9; V
